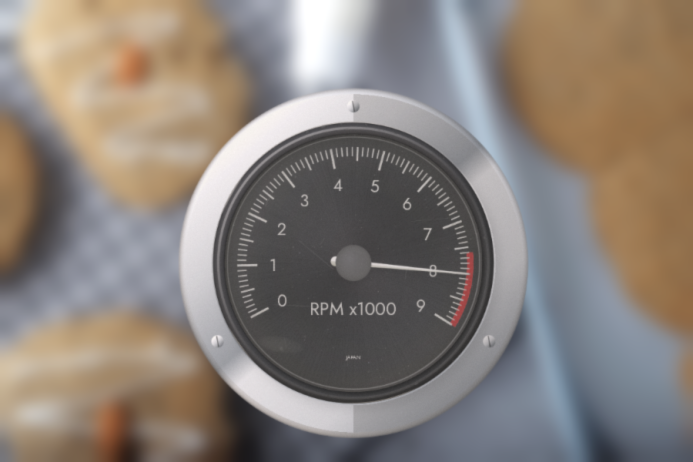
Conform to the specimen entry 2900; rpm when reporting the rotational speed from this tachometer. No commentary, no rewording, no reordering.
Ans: 8000; rpm
